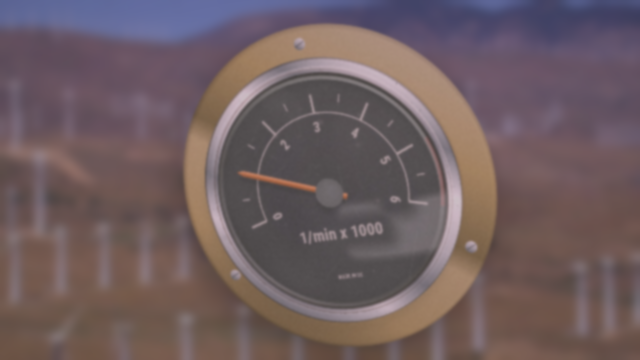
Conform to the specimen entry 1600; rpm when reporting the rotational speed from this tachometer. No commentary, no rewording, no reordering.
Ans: 1000; rpm
